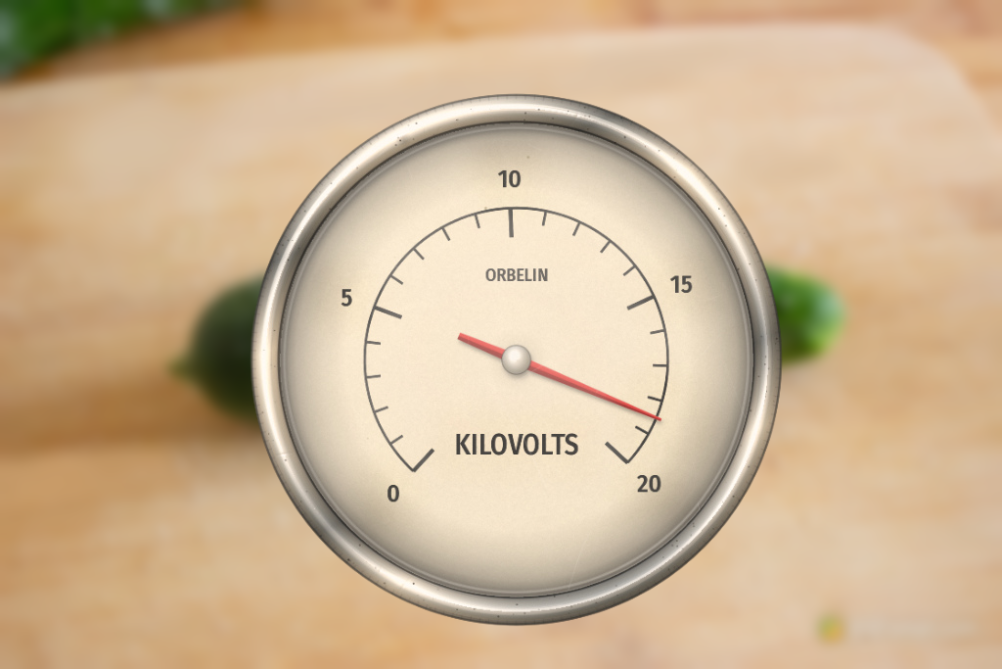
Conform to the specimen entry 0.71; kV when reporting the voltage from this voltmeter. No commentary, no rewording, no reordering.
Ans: 18.5; kV
